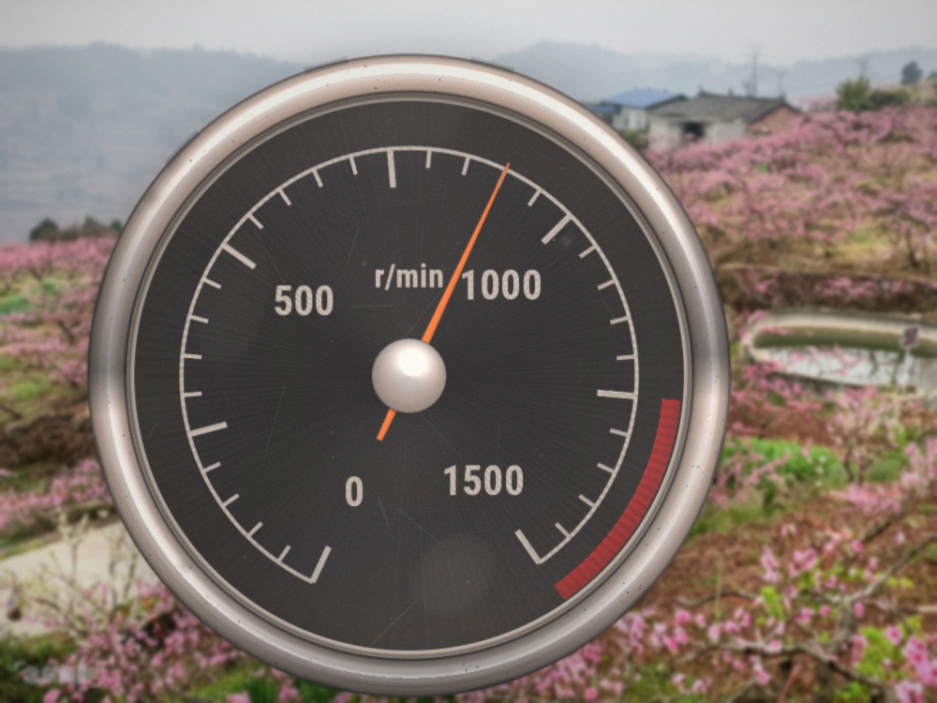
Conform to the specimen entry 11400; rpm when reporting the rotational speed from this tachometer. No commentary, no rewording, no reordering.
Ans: 900; rpm
